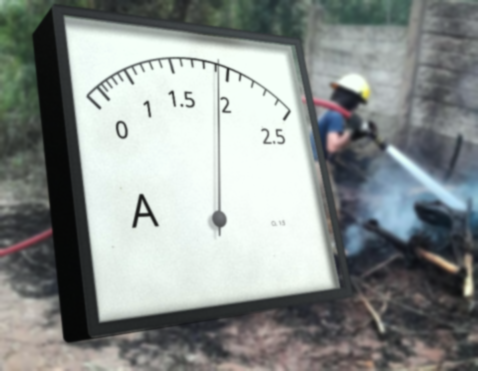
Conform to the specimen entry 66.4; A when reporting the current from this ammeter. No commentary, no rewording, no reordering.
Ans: 1.9; A
